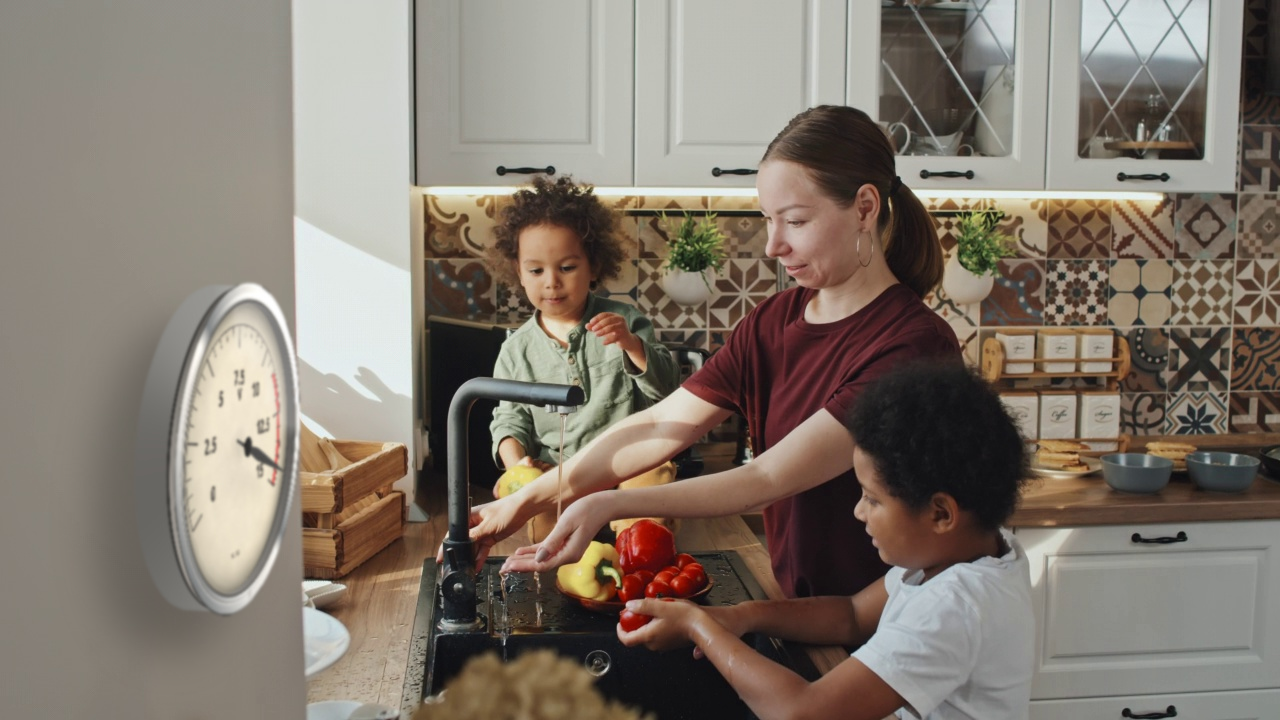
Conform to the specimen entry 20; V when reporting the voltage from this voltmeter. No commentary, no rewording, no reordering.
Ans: 14.5; V
